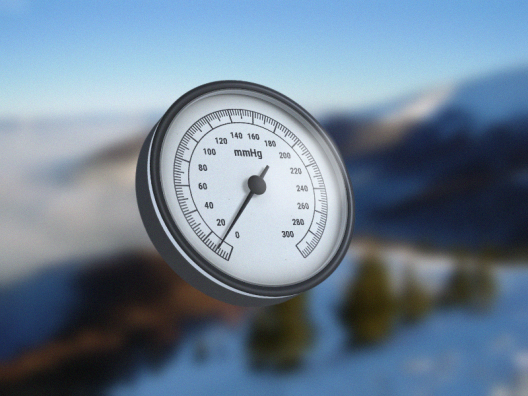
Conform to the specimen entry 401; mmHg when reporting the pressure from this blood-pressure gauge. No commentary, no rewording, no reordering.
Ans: 10; mmHg
